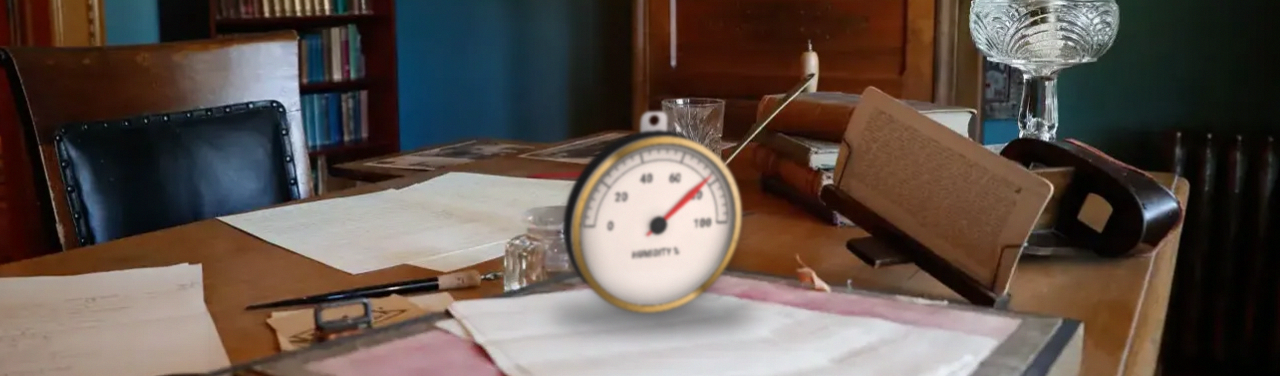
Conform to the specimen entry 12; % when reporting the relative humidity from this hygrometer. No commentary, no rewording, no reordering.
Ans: 76; %
